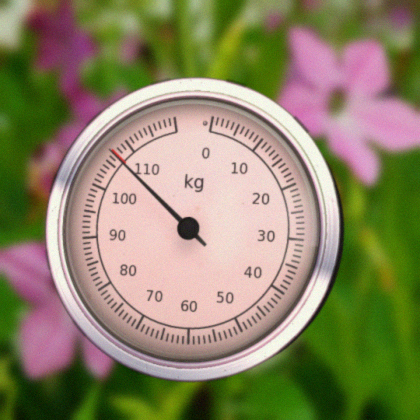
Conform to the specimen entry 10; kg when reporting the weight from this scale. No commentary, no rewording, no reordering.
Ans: 107; kg
